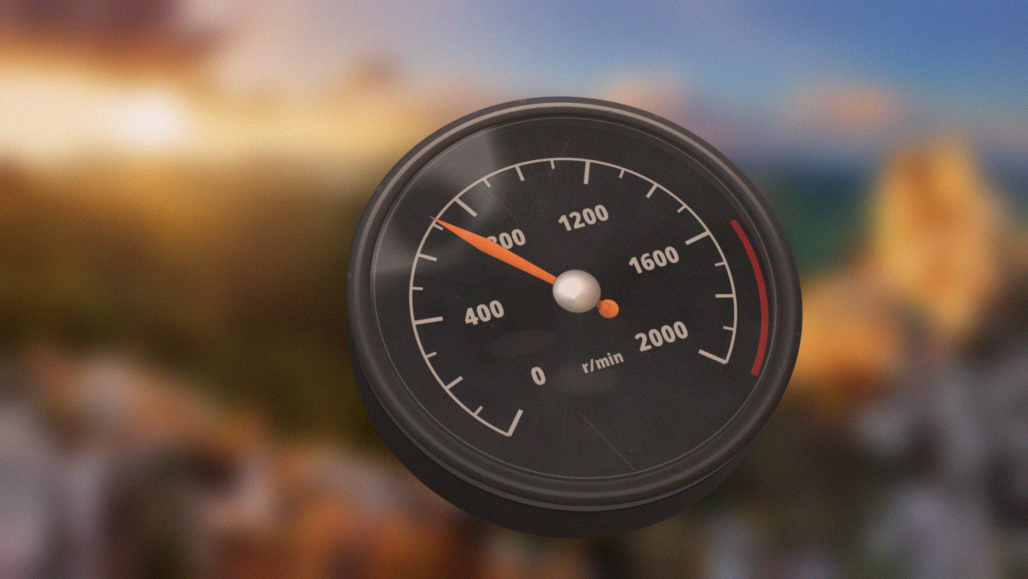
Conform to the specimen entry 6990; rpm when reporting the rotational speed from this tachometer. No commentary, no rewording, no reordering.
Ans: 700; rpm
